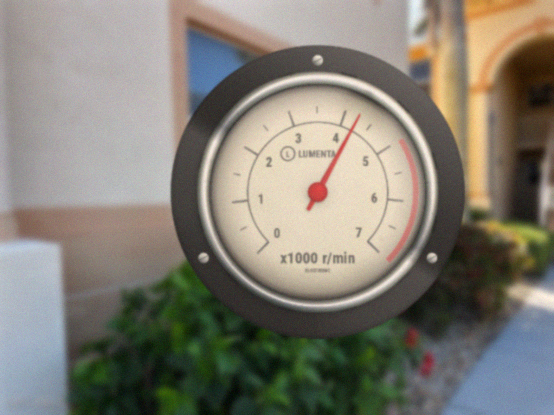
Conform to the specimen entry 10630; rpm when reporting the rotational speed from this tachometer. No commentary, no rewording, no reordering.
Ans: 4250; rpm
